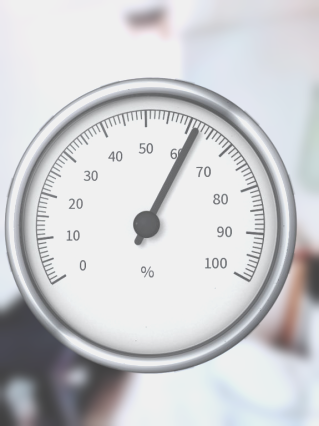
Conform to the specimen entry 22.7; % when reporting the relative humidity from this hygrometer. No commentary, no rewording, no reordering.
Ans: 62; %
